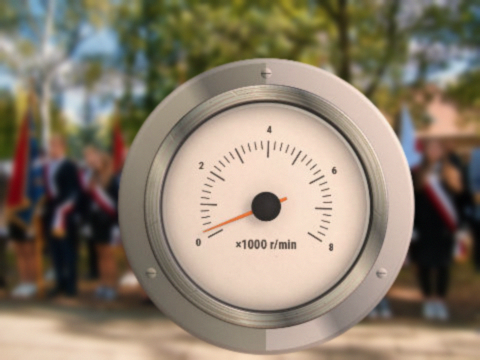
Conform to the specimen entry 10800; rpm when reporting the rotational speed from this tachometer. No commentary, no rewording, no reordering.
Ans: 200; rpm
